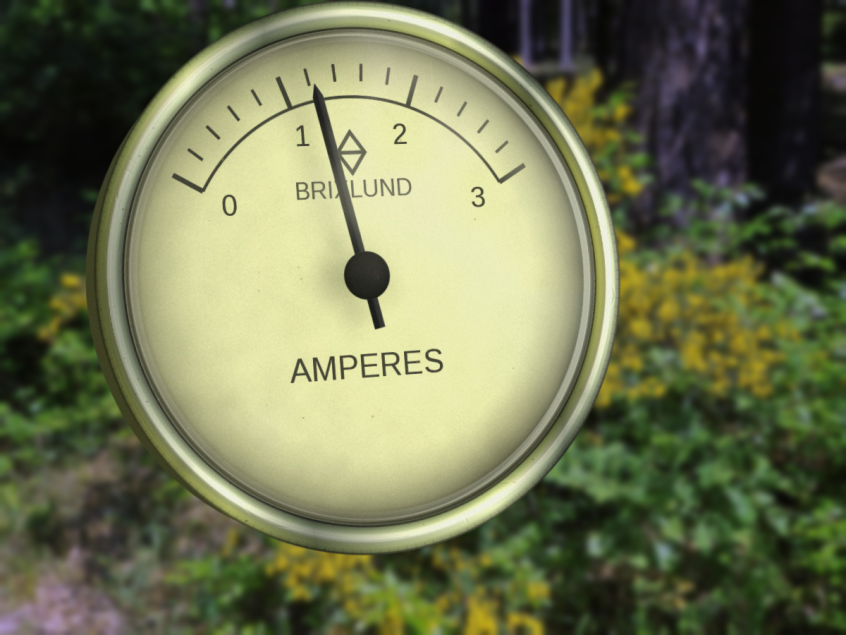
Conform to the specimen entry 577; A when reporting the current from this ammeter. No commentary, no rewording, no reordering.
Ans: 1.2; A
